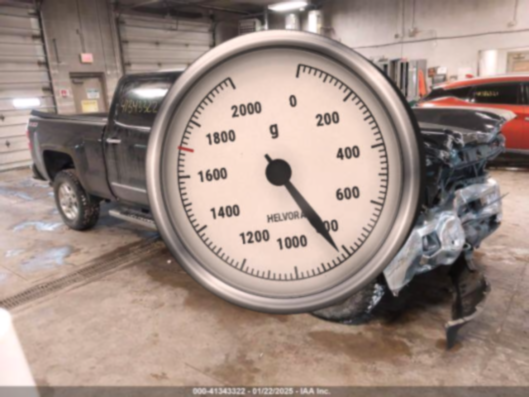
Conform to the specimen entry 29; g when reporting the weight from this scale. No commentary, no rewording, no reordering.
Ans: 820; g
